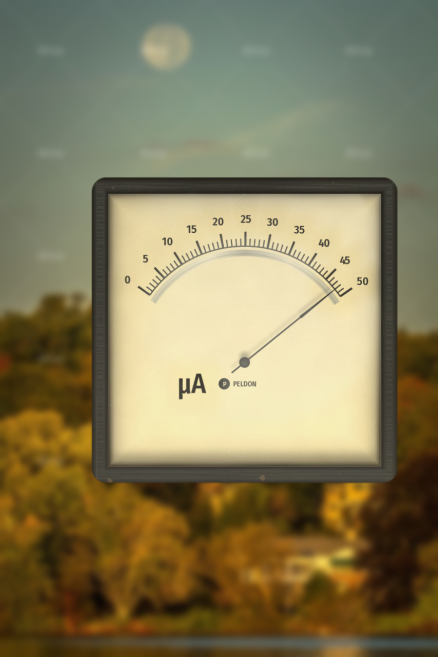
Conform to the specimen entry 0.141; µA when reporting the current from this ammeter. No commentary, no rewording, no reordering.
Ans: 48; µA
